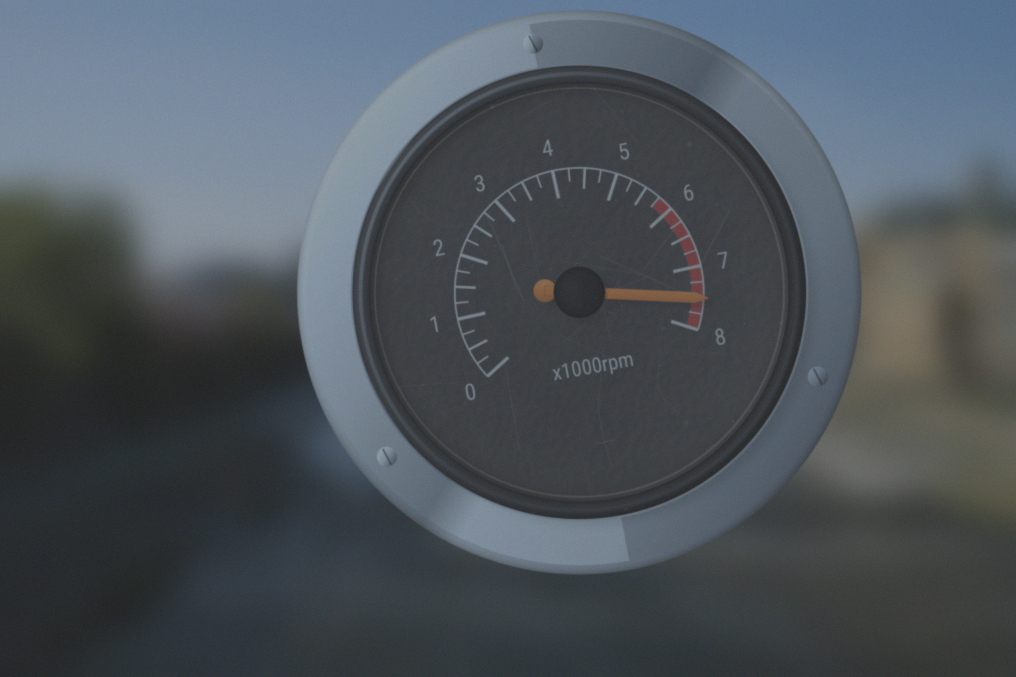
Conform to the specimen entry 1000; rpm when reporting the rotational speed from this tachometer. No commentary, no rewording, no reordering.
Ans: 7500; rpm
